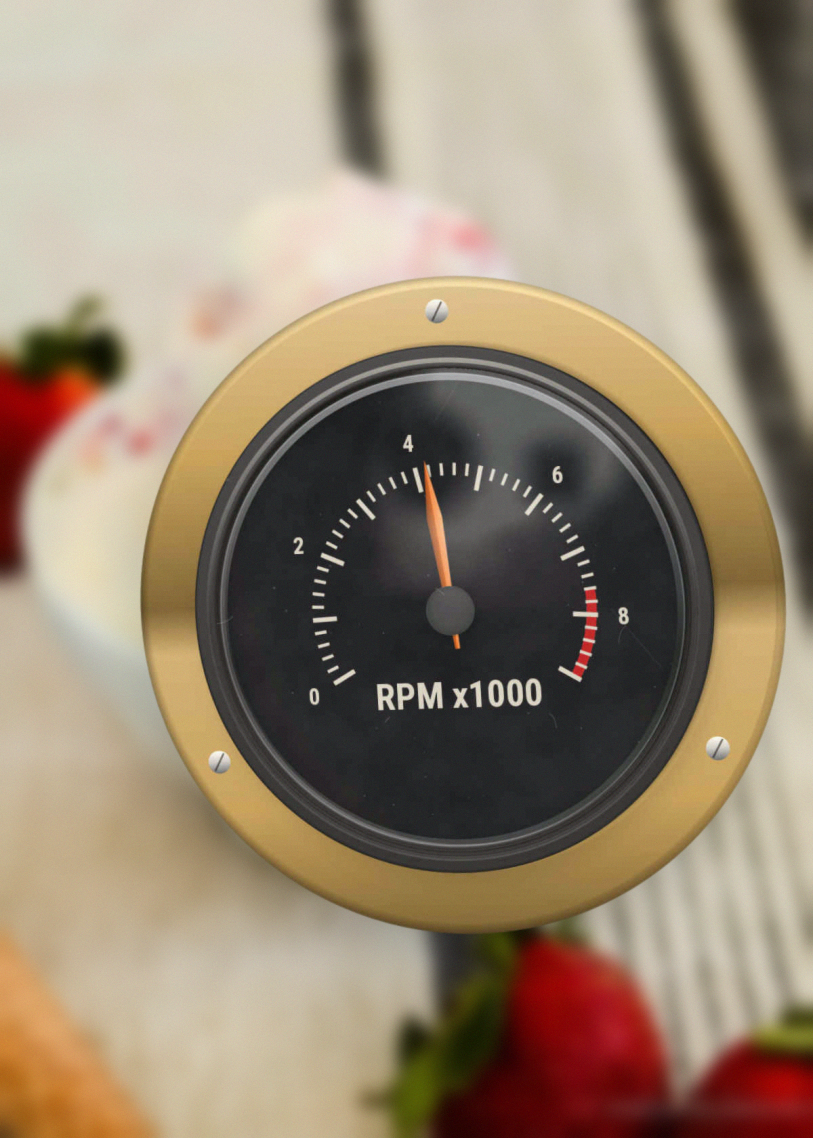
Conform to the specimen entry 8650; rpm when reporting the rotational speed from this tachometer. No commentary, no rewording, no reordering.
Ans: 4200; rpm
